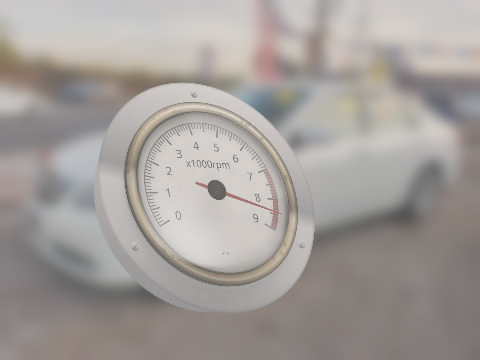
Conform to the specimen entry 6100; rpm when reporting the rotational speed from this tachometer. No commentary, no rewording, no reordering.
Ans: 8500; rpm
